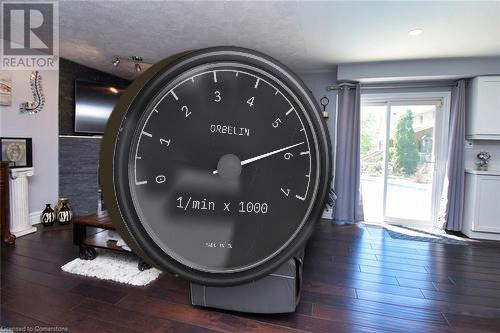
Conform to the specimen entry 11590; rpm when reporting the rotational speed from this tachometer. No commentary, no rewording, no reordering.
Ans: 5750; rpm
